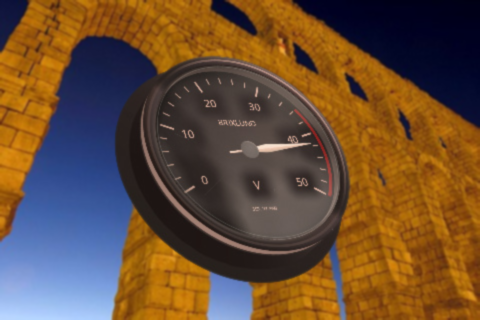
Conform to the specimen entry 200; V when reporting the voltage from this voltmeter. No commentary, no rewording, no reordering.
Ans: 42; V
